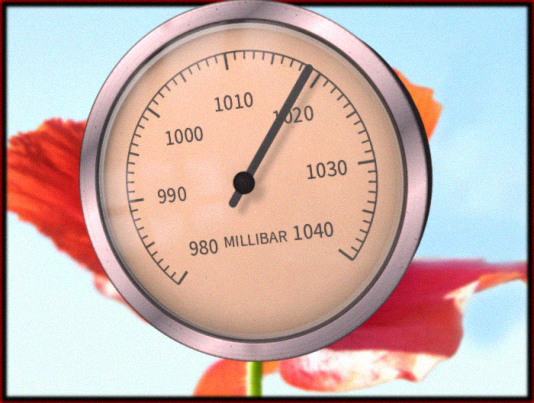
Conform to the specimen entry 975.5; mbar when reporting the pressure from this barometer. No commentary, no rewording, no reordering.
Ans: 1019; mbar
